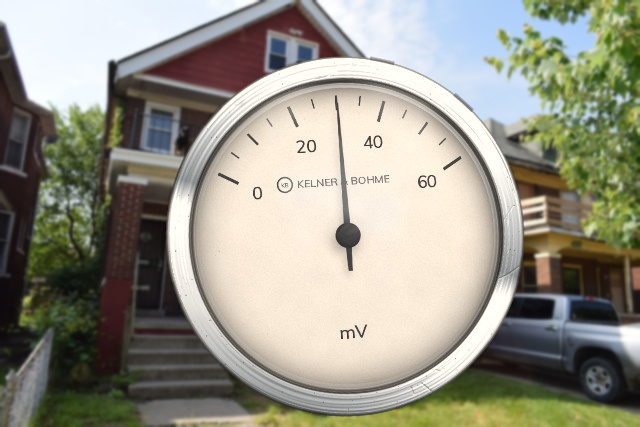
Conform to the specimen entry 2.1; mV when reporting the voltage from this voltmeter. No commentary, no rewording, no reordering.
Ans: 30; mV
